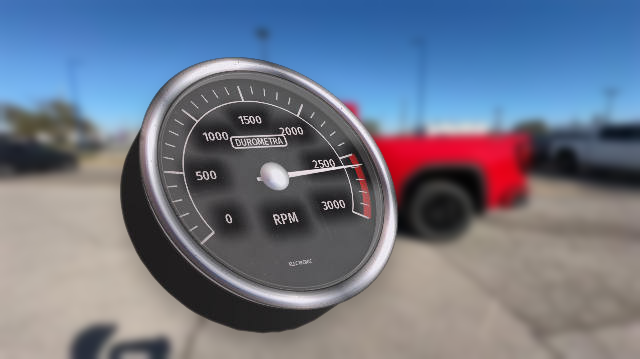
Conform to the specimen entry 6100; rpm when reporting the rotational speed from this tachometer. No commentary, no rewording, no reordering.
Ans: 2600; rpm
